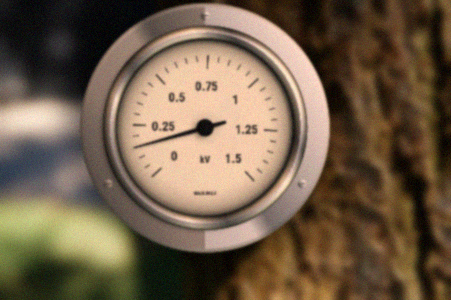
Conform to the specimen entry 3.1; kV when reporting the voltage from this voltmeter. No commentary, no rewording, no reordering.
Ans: 0.15; kV
